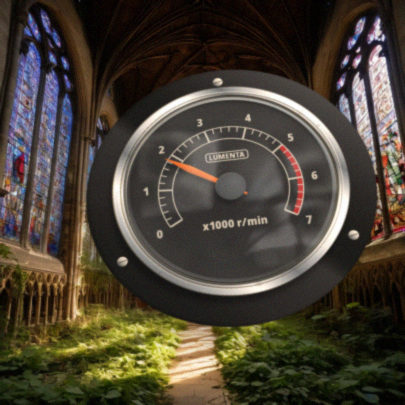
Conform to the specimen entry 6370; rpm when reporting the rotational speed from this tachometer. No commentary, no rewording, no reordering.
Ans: 1800; rpm
